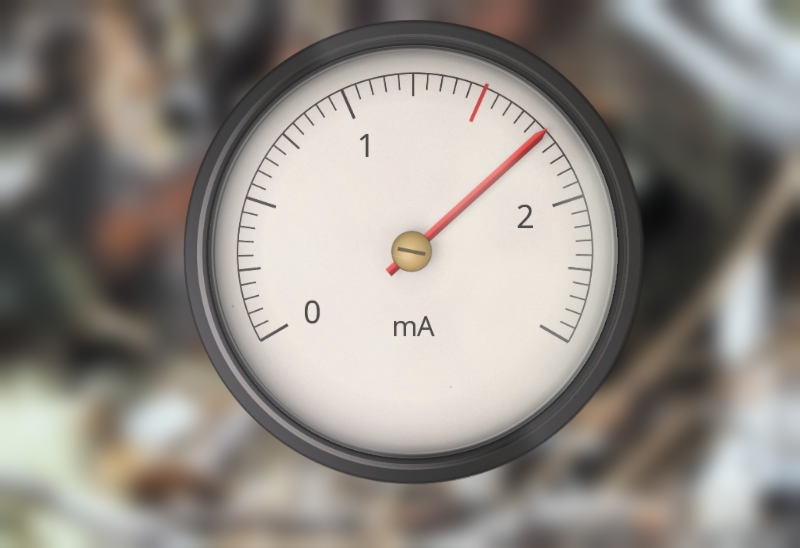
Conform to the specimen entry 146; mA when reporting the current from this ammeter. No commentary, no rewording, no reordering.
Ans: 1.75; mA
